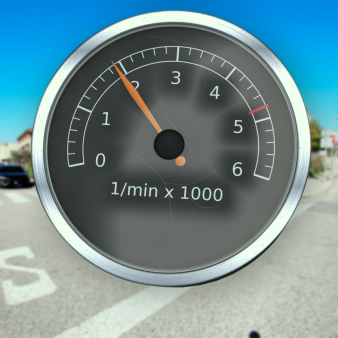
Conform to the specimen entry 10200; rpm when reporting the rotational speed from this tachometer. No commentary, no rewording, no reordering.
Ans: 1900; rpm
